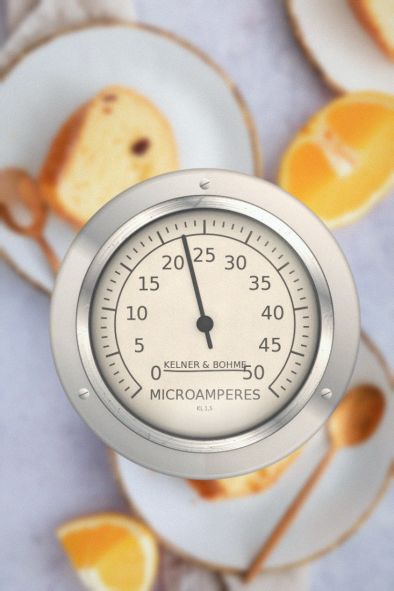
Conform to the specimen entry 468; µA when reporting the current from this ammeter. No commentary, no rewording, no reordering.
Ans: 22.5; µA
